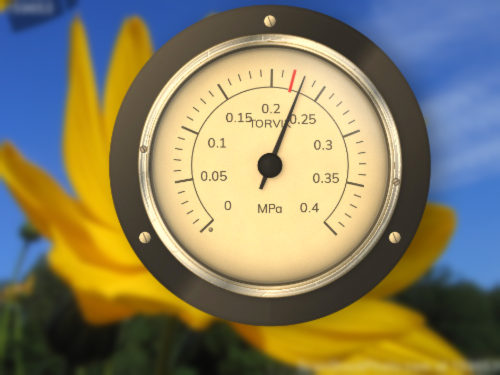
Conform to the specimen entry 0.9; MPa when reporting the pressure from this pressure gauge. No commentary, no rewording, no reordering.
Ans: 0.23; MPa
